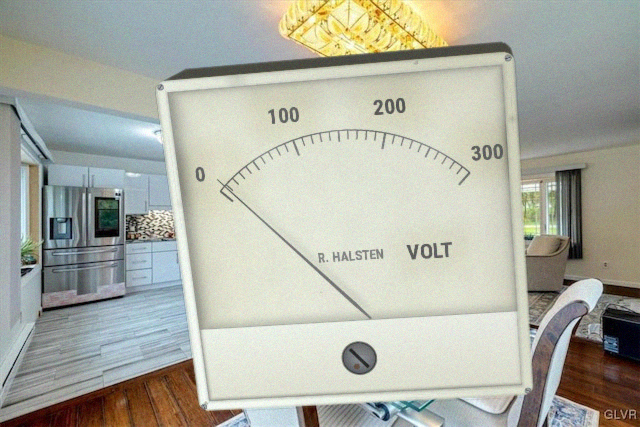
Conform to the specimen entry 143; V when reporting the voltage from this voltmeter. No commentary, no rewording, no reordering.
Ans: 10; V
